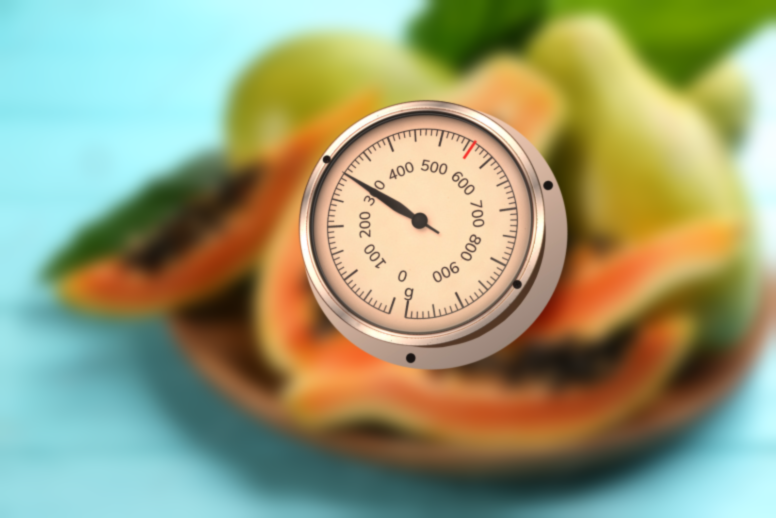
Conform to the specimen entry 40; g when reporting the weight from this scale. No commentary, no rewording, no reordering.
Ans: 300; g
